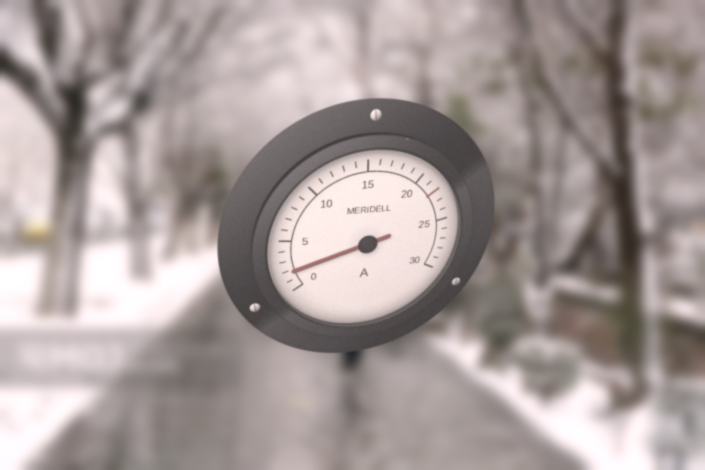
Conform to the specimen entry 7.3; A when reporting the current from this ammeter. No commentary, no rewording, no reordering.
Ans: 2; A
